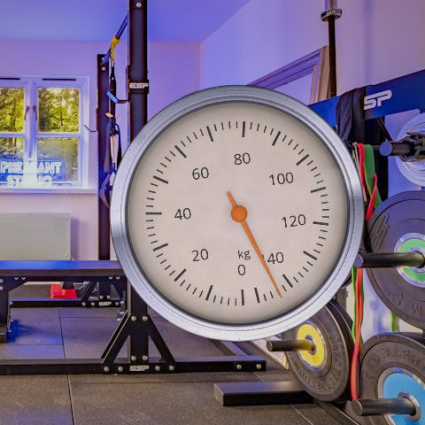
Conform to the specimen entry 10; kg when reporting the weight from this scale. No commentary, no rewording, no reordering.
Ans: 144; kg
